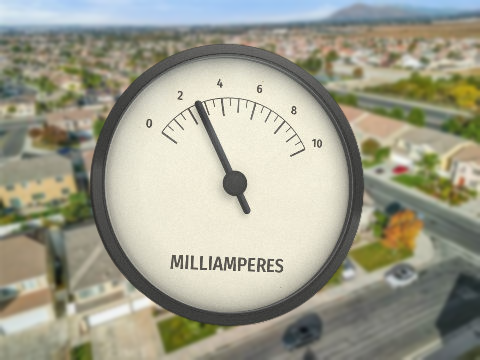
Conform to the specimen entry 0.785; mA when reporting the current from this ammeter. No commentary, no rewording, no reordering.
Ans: 2.5; mA
